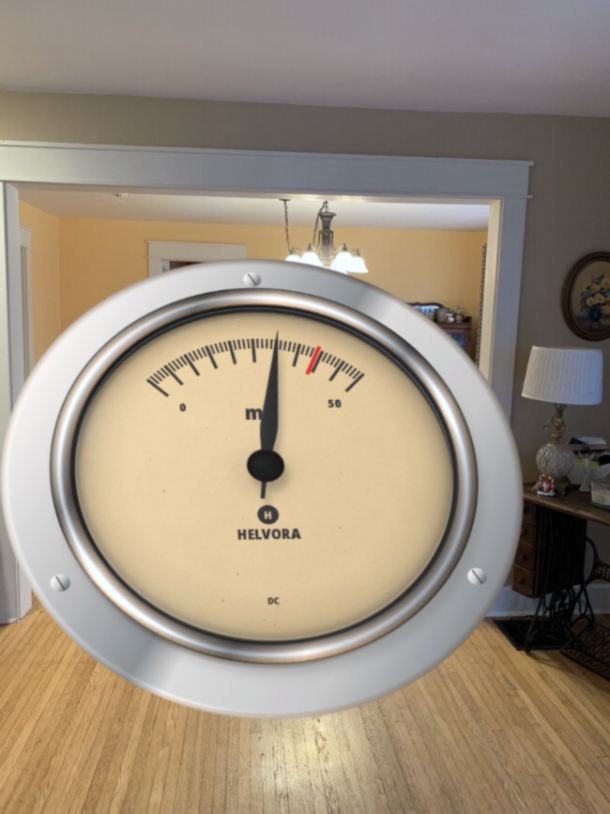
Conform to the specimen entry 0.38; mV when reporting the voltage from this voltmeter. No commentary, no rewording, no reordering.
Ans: 30; mV
